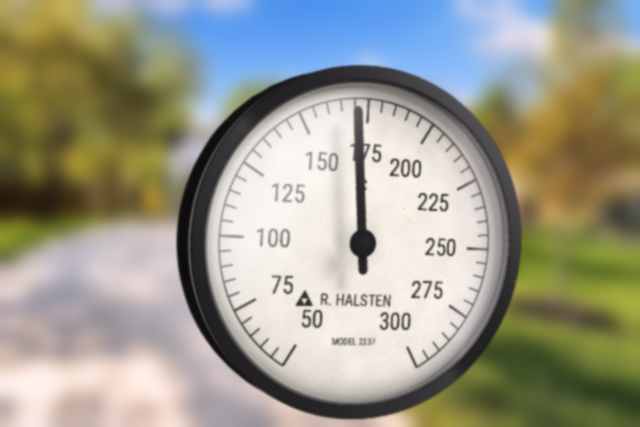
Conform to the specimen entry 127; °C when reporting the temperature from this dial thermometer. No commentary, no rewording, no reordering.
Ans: 170; °C
